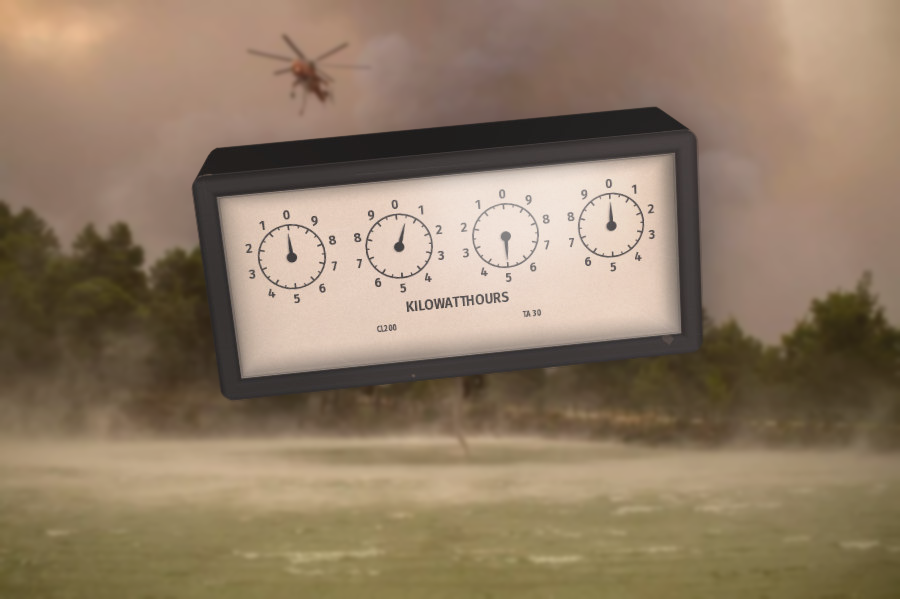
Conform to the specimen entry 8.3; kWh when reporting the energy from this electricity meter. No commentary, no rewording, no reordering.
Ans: 50; kWh
